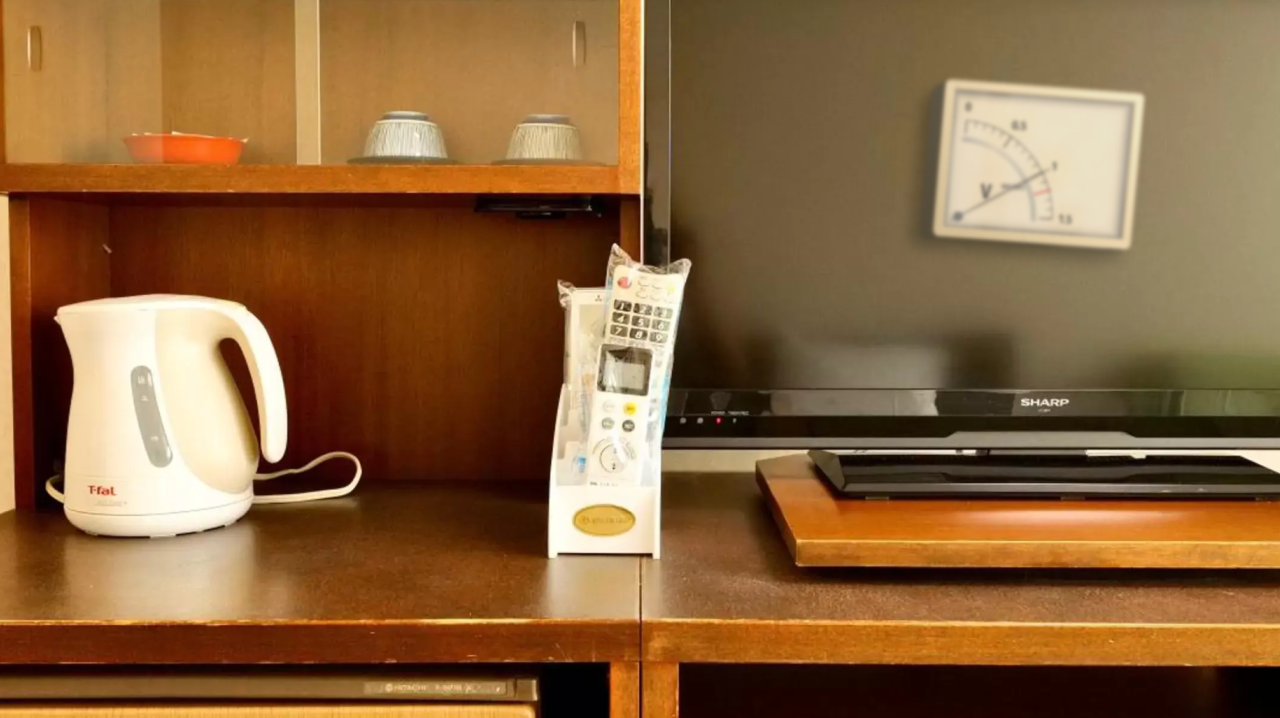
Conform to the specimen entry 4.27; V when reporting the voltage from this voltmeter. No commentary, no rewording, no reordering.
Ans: 1; V
